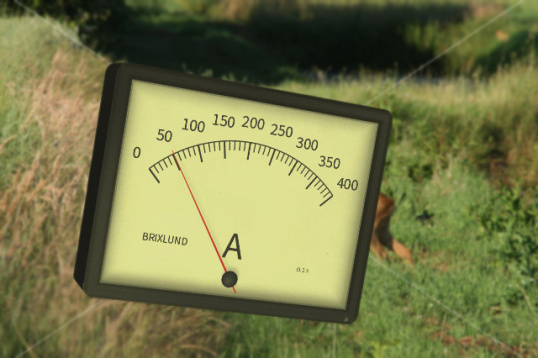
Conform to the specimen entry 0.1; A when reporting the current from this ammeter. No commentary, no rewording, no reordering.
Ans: 50; A
